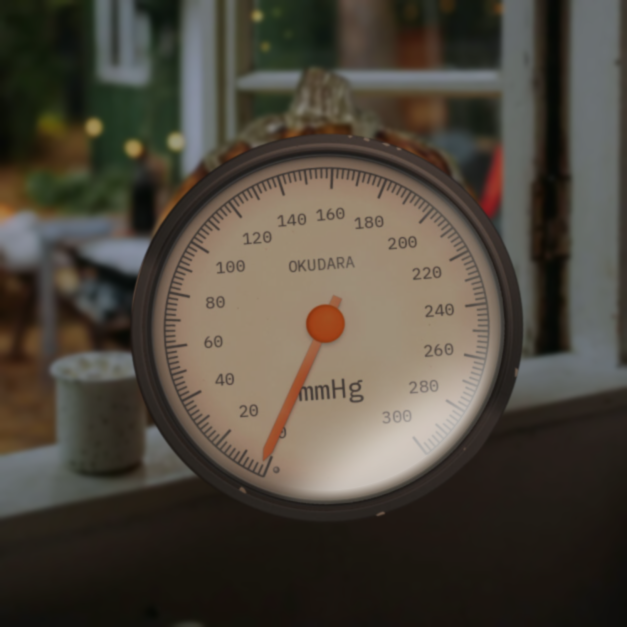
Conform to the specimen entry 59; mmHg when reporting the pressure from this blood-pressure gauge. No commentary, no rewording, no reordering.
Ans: 2; mmHg
